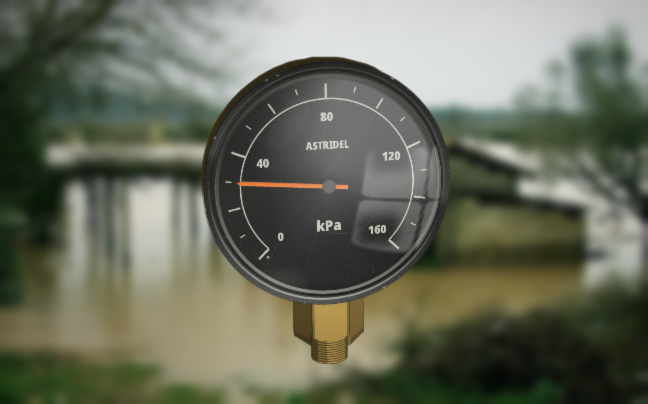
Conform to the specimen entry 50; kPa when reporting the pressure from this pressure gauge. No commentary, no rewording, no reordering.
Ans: 30; kPa
